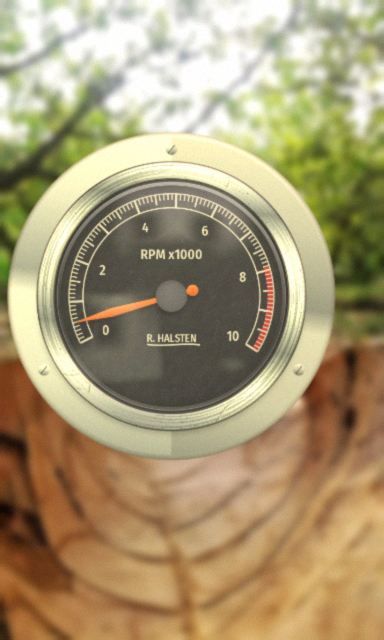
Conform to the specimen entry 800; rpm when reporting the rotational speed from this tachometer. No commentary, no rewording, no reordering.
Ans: 500; rpm
